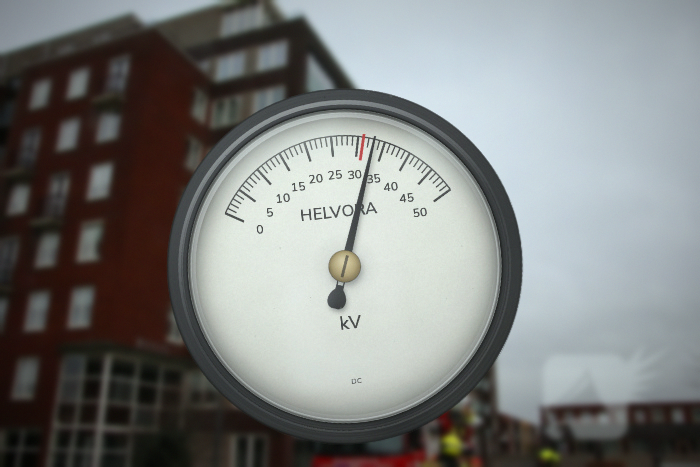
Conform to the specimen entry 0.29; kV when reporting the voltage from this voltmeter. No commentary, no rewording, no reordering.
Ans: 33; kV
